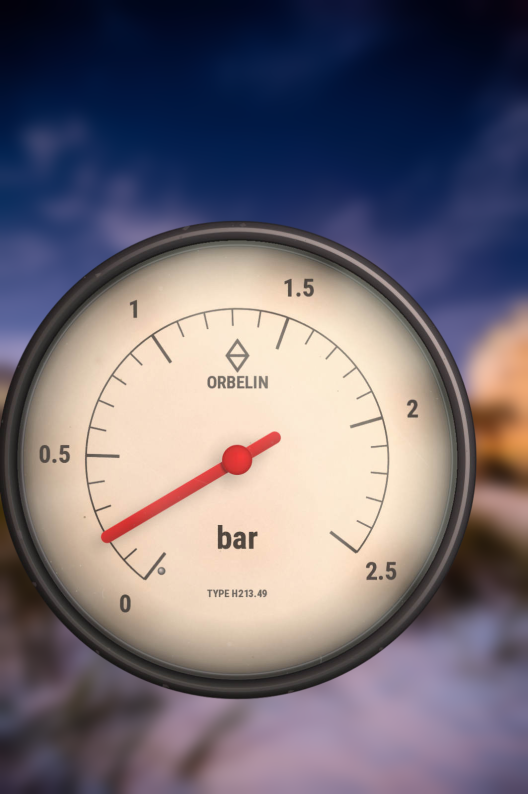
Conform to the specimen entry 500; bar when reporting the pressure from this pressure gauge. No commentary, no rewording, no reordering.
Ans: 0.2; bar
